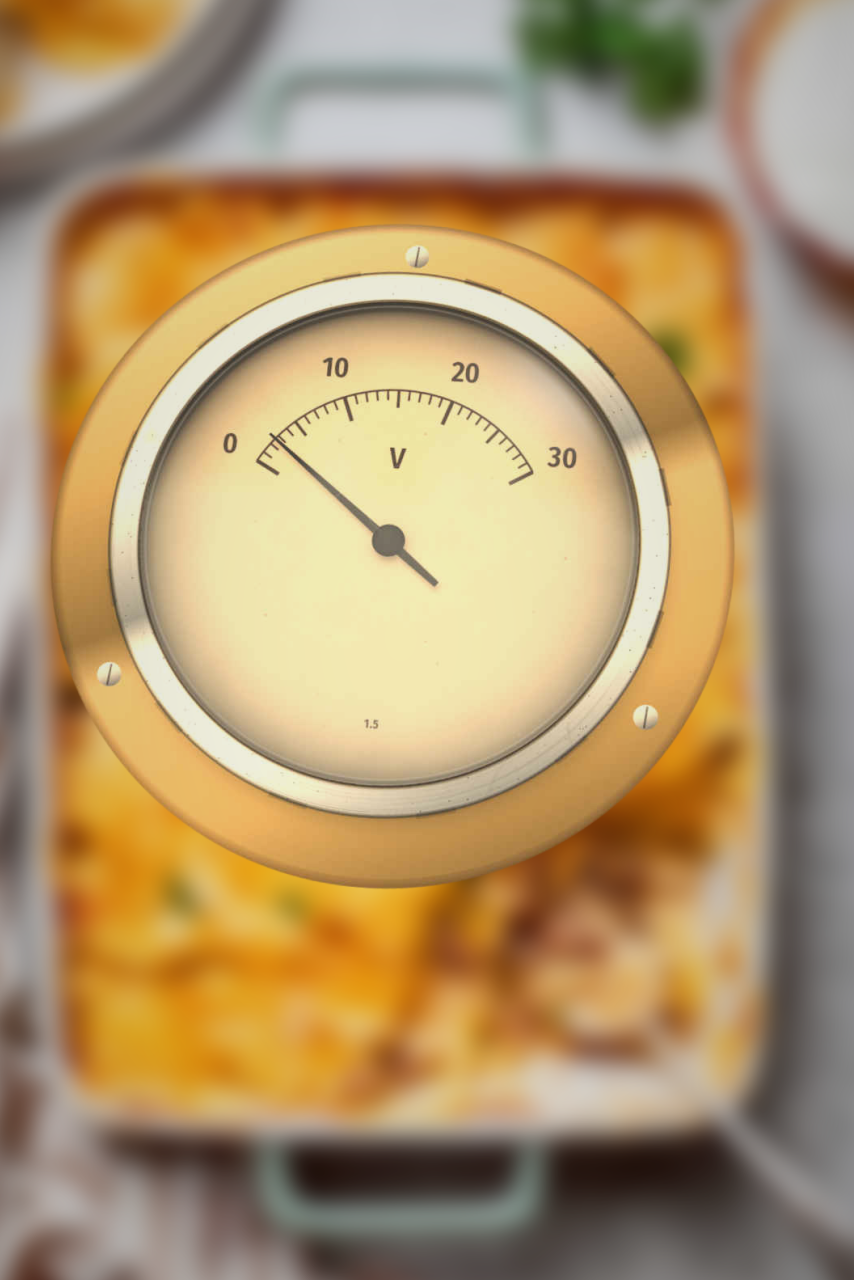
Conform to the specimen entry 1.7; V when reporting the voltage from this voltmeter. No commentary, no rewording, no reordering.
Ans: 2.5; V
